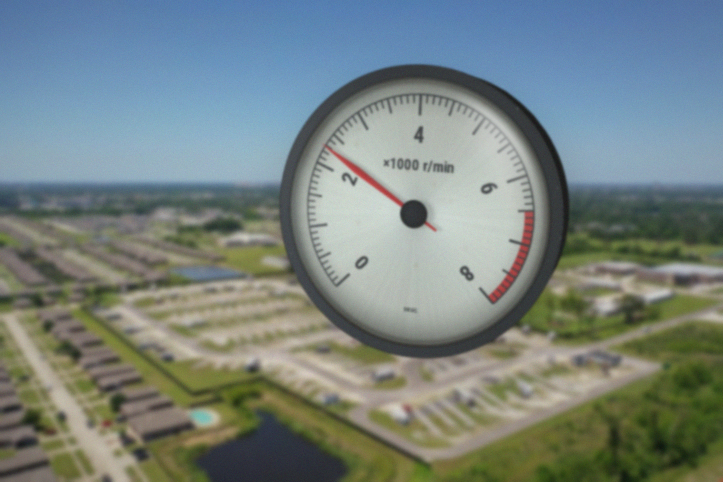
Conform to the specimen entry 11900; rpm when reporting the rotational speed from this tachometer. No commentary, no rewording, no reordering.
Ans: 2300; rpm
